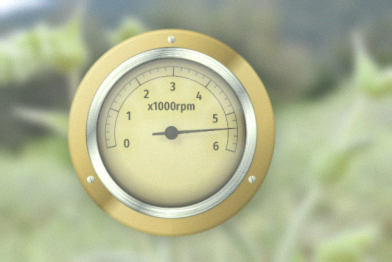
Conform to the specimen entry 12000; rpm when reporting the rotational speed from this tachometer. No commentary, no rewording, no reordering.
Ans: 5400; rpm
